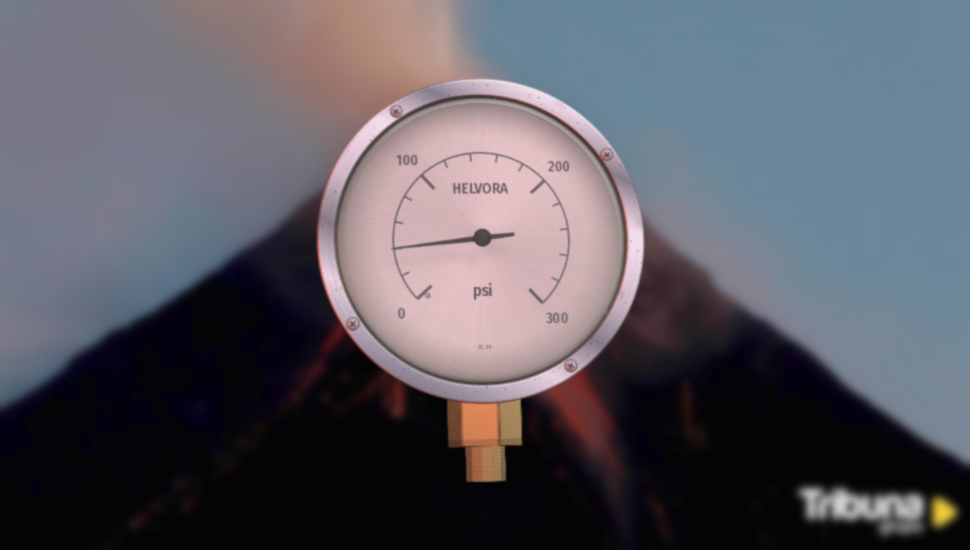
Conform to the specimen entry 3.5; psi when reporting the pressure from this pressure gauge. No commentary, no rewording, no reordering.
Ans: 40; psi
